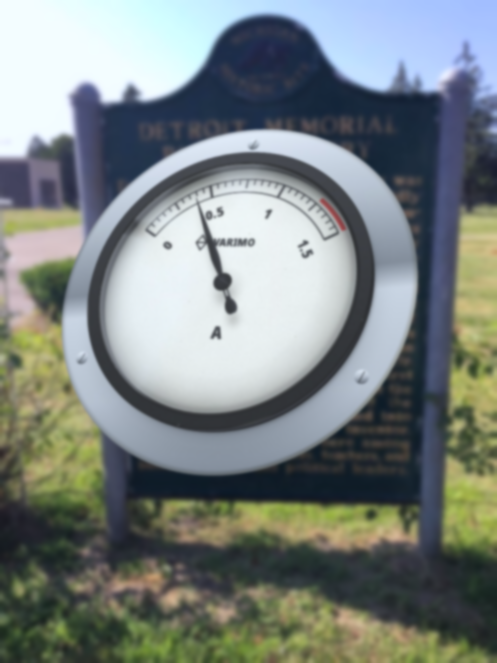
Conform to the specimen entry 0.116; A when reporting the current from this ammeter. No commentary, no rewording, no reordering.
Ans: 0.4; A
